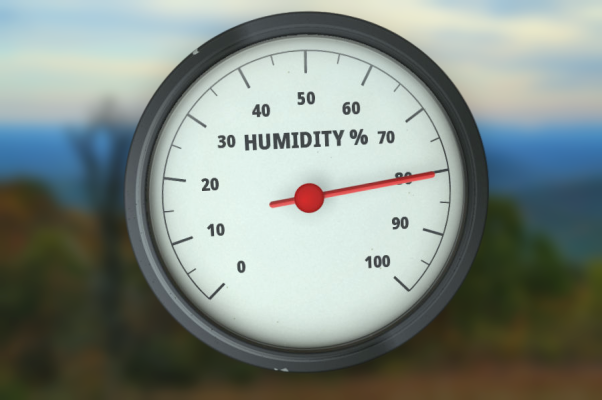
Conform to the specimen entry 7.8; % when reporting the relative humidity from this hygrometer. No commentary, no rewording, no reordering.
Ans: 80; %
